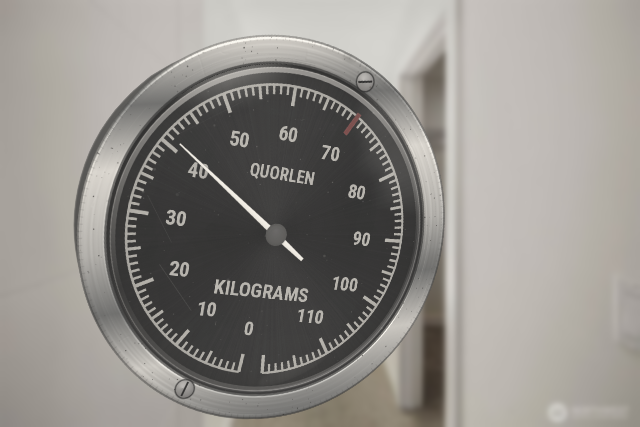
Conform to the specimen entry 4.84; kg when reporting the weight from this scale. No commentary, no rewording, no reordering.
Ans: 41; kg
